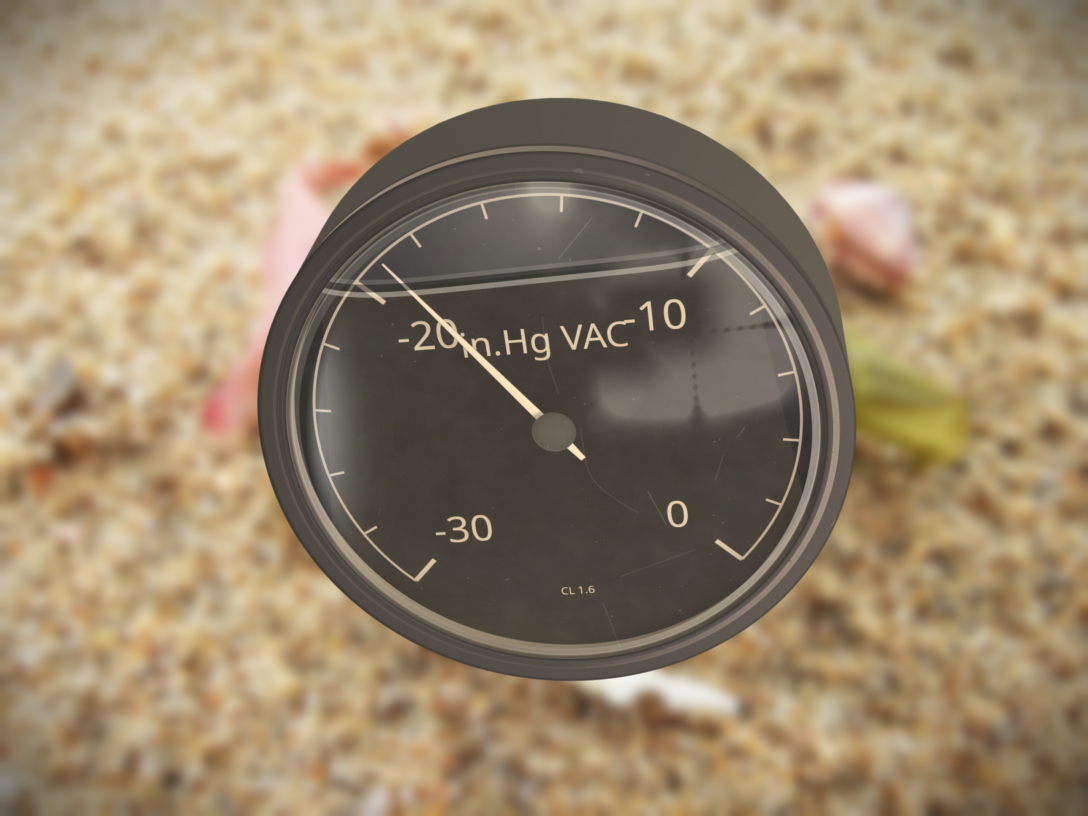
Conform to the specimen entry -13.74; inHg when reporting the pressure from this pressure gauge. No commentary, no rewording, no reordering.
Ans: -19; inHg
